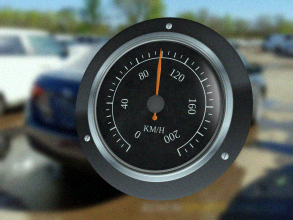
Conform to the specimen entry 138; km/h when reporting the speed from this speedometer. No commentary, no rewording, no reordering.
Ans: 100; km/h
